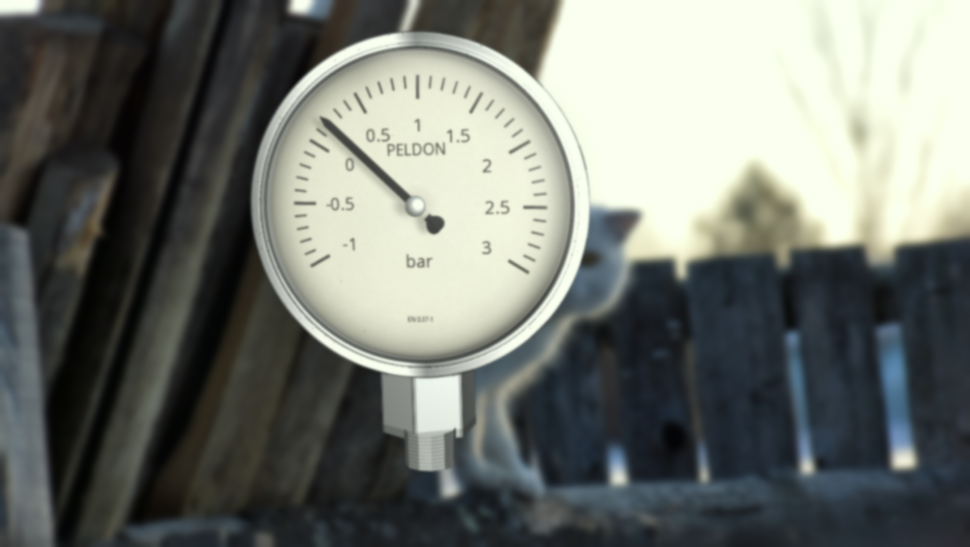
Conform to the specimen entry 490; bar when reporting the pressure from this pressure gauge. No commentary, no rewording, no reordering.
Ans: 0.2; bar
